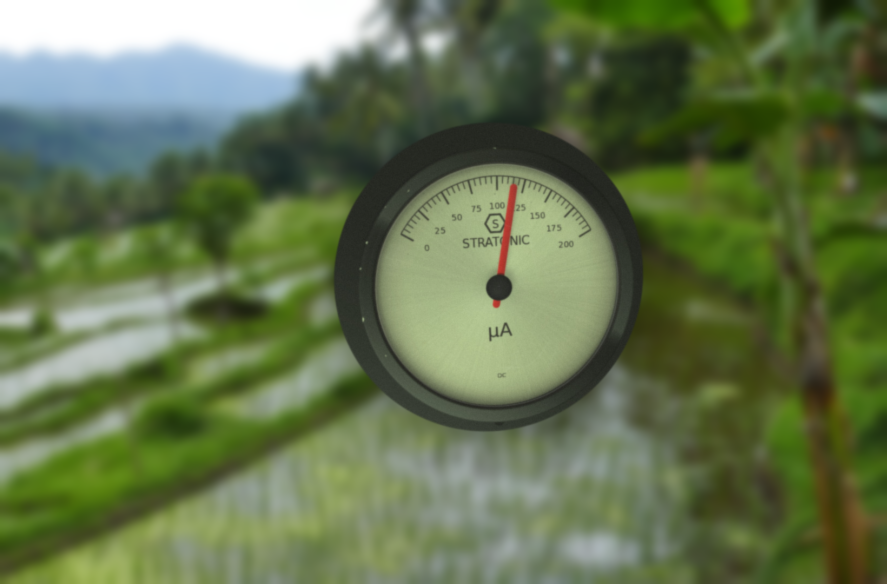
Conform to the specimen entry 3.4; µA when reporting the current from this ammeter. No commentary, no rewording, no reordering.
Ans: 115; µA
